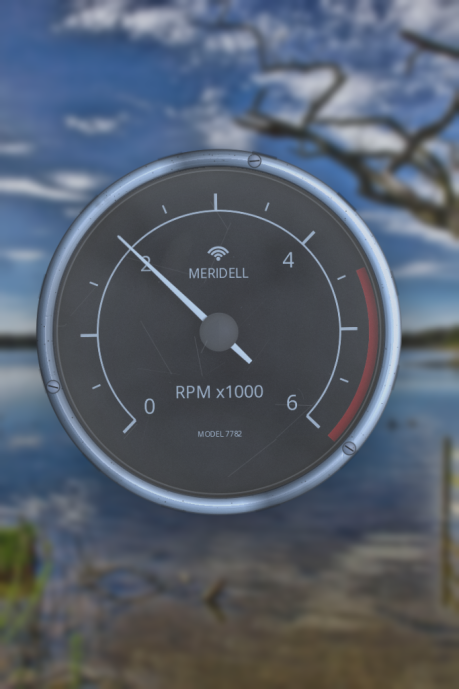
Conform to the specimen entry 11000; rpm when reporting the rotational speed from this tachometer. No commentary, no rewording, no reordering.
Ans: 2000; rpm
